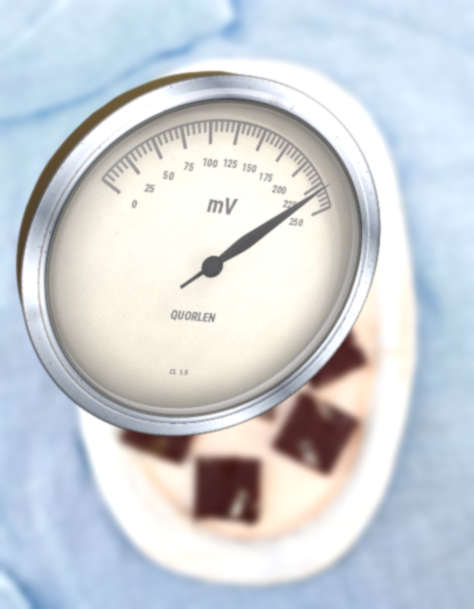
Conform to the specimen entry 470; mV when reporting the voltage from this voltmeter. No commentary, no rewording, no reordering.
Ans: 225; mV
